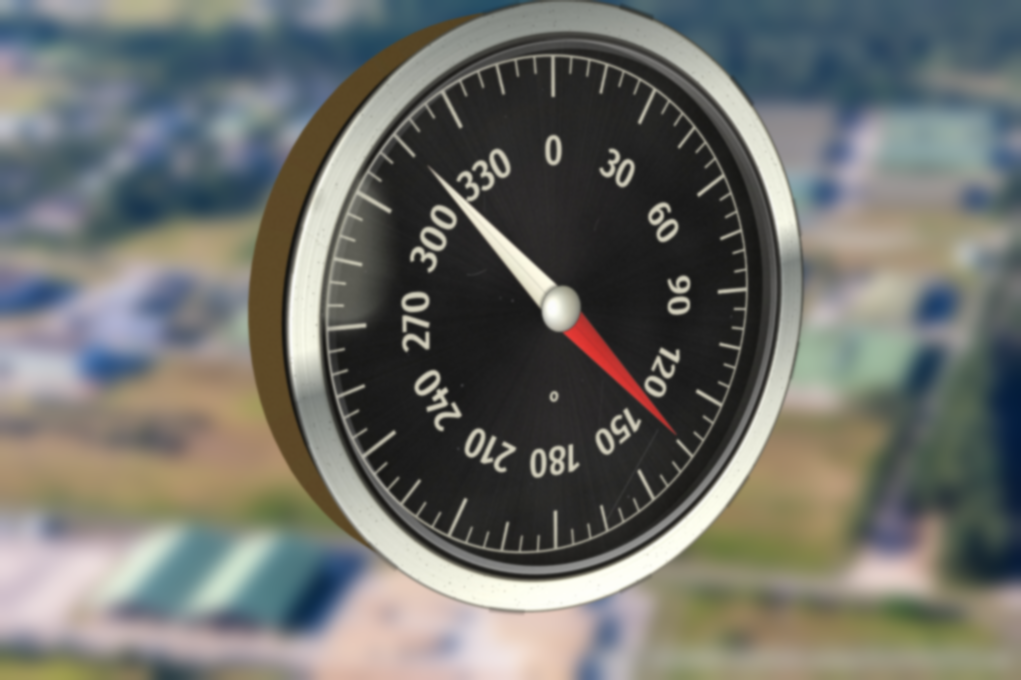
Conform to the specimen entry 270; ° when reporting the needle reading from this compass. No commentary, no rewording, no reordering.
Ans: 135; °
